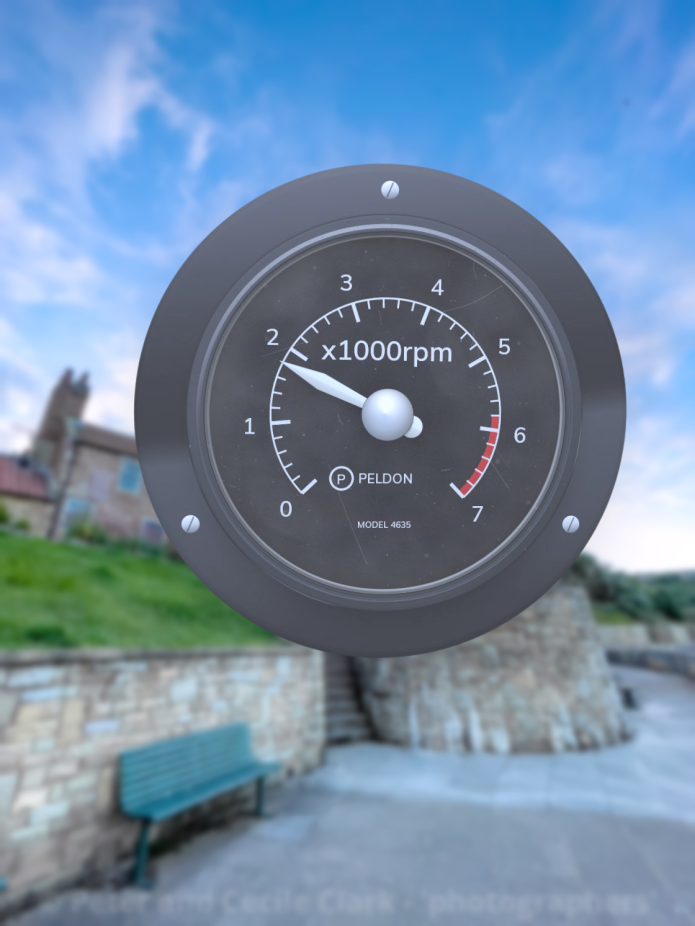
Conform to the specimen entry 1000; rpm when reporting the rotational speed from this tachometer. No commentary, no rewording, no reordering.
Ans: 1800; rpm
